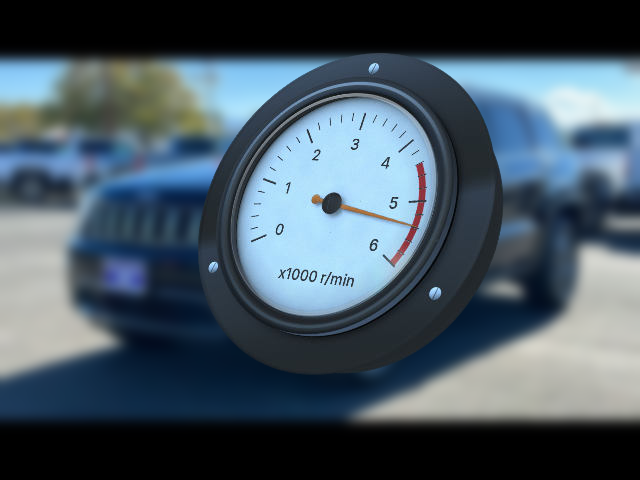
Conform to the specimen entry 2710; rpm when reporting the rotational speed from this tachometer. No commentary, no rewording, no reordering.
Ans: 5400; rpm
